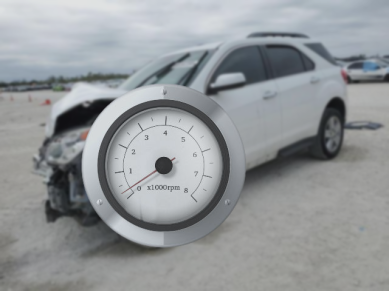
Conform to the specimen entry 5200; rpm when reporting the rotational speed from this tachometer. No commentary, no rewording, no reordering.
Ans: 250; rpm
